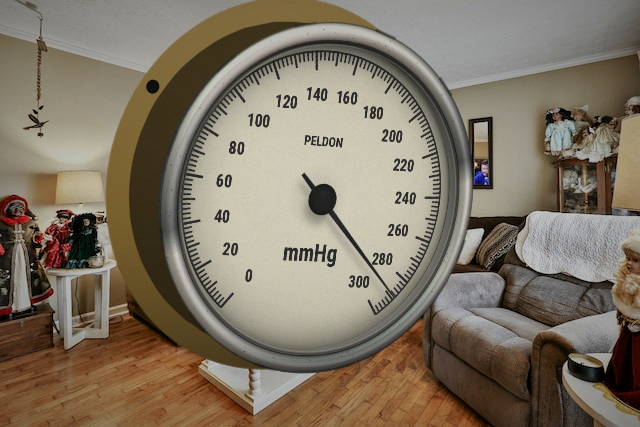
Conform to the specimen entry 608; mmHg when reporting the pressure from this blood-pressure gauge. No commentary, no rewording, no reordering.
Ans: 290; mmHg
